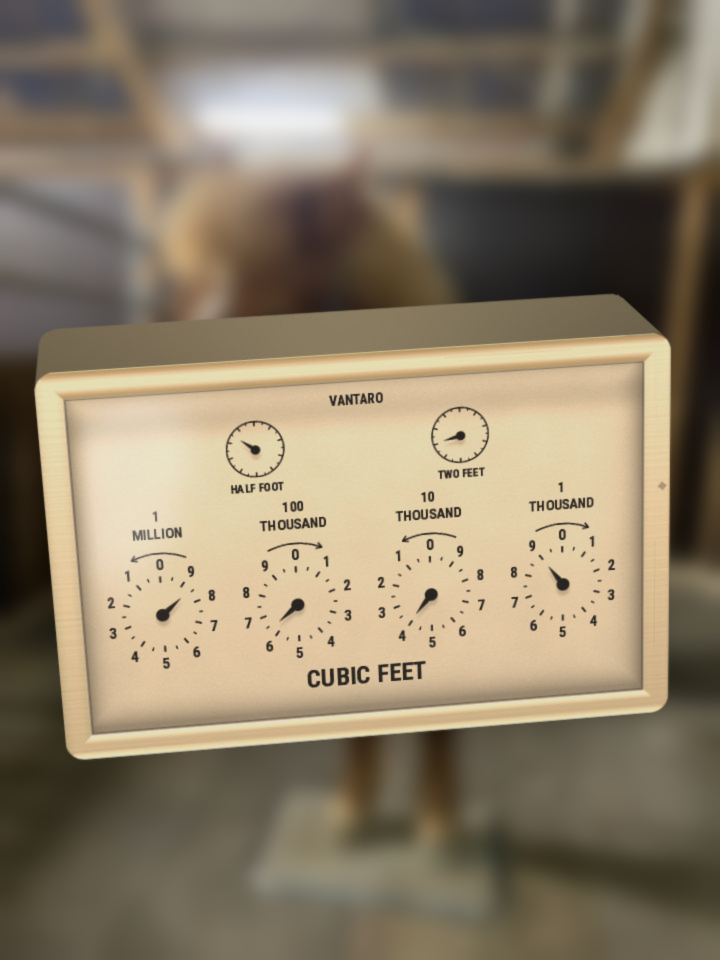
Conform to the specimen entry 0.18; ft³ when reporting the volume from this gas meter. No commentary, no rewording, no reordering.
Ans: 863900; ft³
